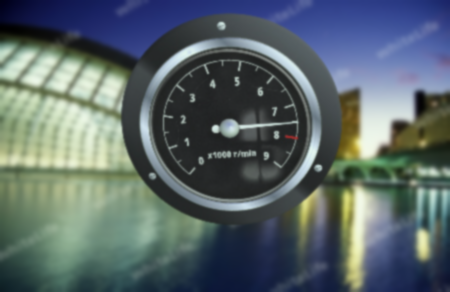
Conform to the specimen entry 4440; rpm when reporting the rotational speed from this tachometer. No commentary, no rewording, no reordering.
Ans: 7500; rpm
